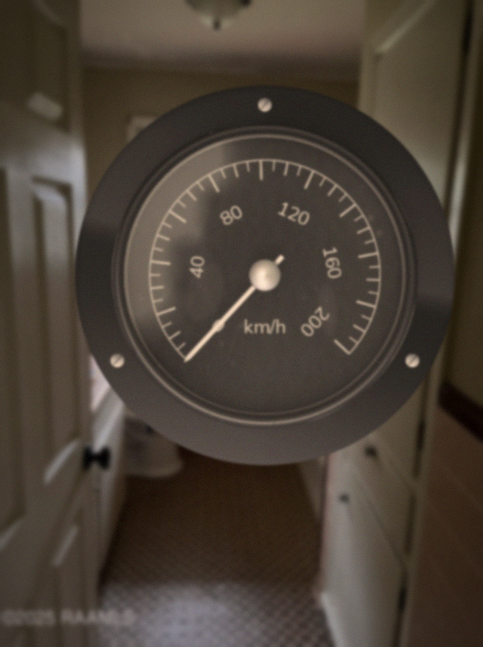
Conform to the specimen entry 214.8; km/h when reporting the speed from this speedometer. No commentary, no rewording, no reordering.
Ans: 0; km/h
